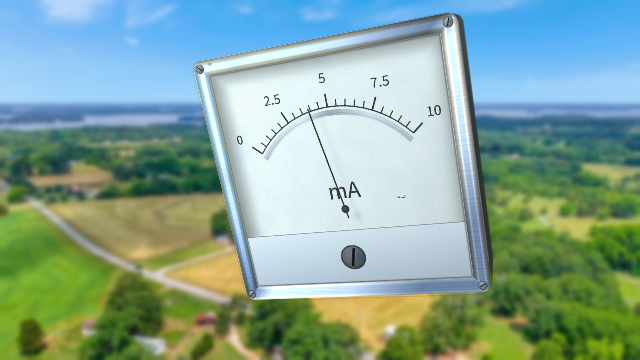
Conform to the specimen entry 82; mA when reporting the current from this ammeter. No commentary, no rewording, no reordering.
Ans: 4; mA
